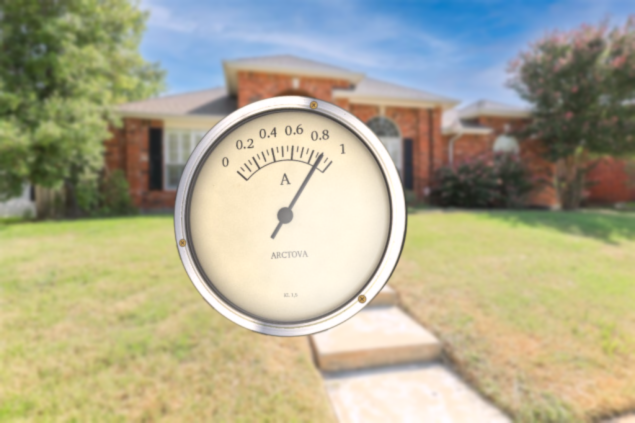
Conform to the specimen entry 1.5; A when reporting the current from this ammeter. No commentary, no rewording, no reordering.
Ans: 0.9; A
